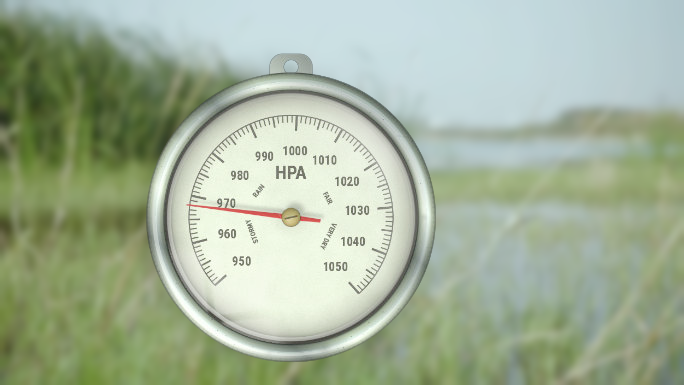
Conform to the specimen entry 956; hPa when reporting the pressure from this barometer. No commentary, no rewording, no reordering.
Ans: 968; hPa
